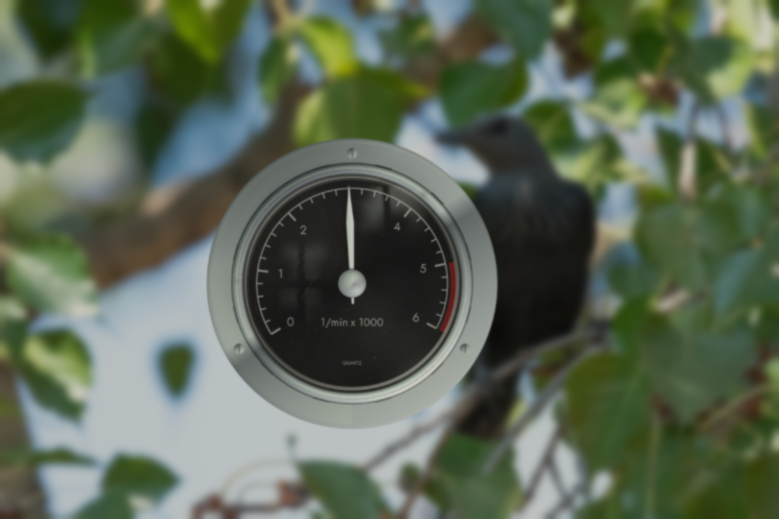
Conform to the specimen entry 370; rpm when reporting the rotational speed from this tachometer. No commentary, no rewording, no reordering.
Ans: 3000; rpm
